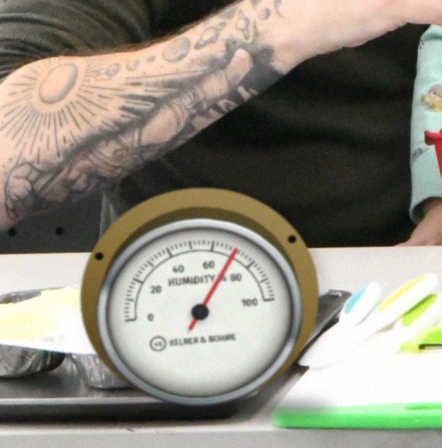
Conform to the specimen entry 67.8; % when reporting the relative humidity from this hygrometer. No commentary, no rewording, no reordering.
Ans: 70; %
